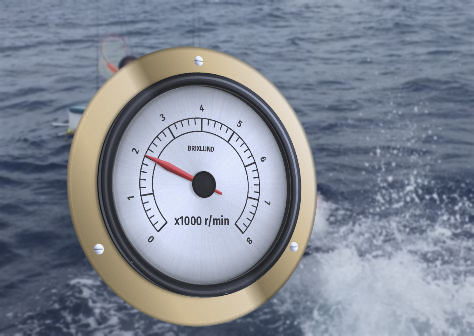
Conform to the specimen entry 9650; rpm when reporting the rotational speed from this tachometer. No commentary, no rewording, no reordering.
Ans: 2000; rpm
